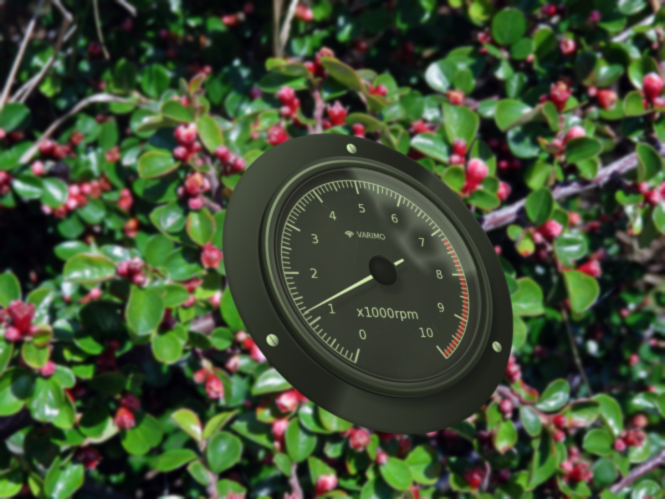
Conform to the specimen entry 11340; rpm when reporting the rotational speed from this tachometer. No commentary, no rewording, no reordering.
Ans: 1200; rpm
